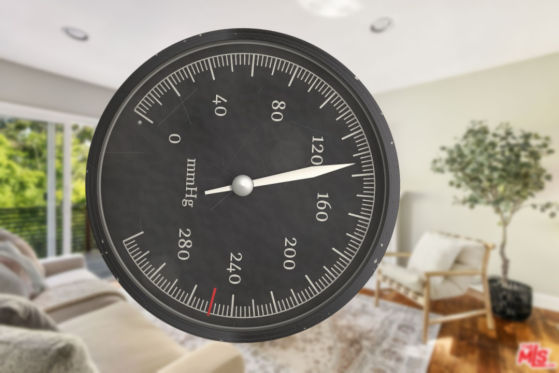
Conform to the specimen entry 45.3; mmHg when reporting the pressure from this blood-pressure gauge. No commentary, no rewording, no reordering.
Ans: 134; mmHg
